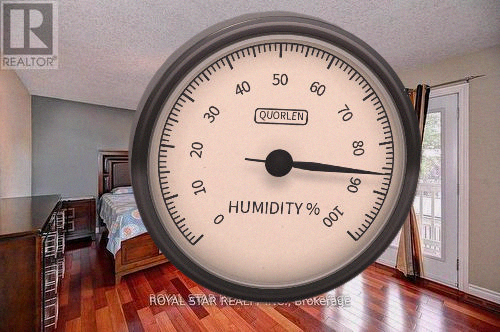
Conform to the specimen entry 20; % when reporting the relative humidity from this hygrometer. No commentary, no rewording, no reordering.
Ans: 86; %
